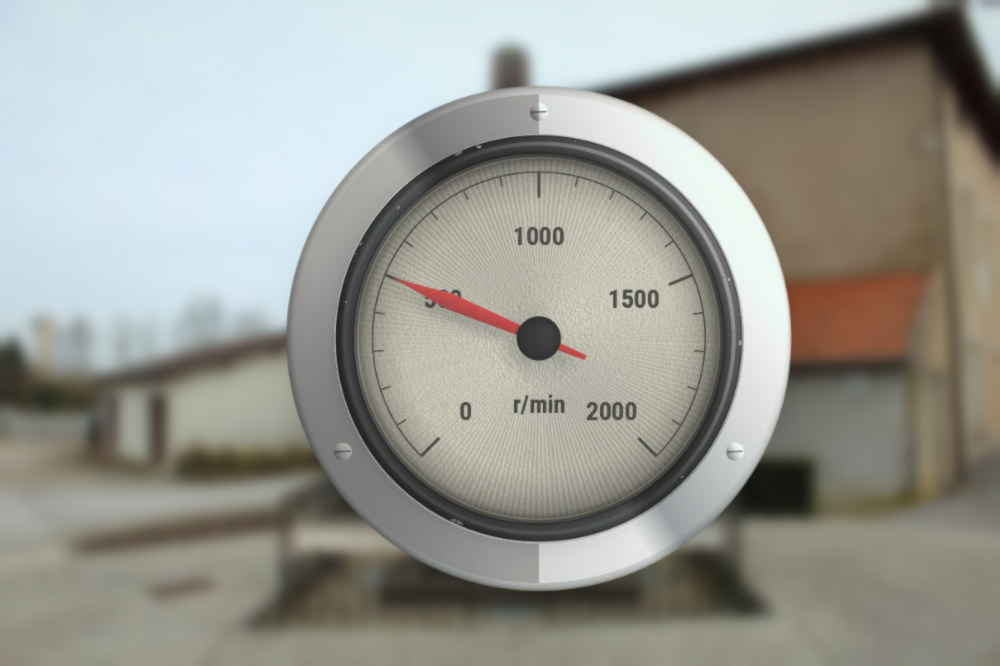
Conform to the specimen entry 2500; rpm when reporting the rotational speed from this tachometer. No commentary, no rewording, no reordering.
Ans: 500; rpm
